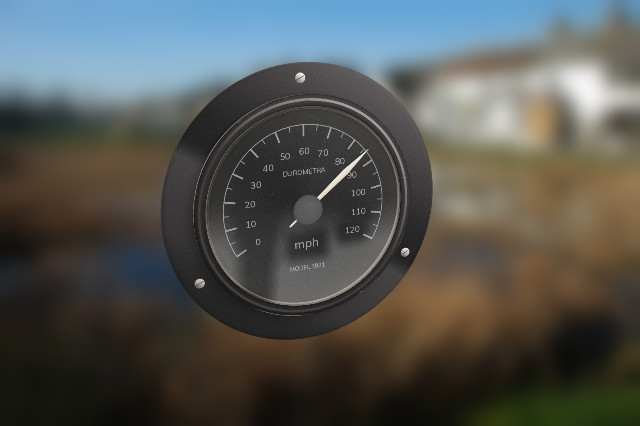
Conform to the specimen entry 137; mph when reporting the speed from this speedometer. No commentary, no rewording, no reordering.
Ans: 85; mph
